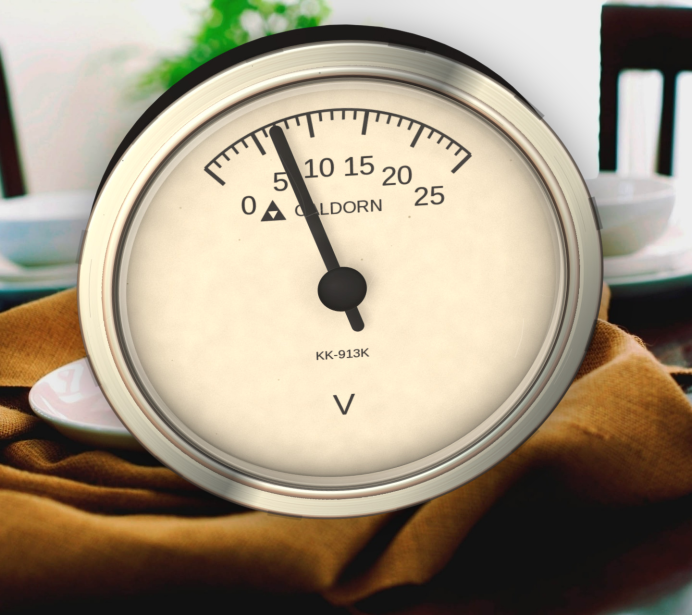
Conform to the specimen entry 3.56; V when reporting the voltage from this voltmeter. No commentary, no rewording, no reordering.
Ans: 7; V
